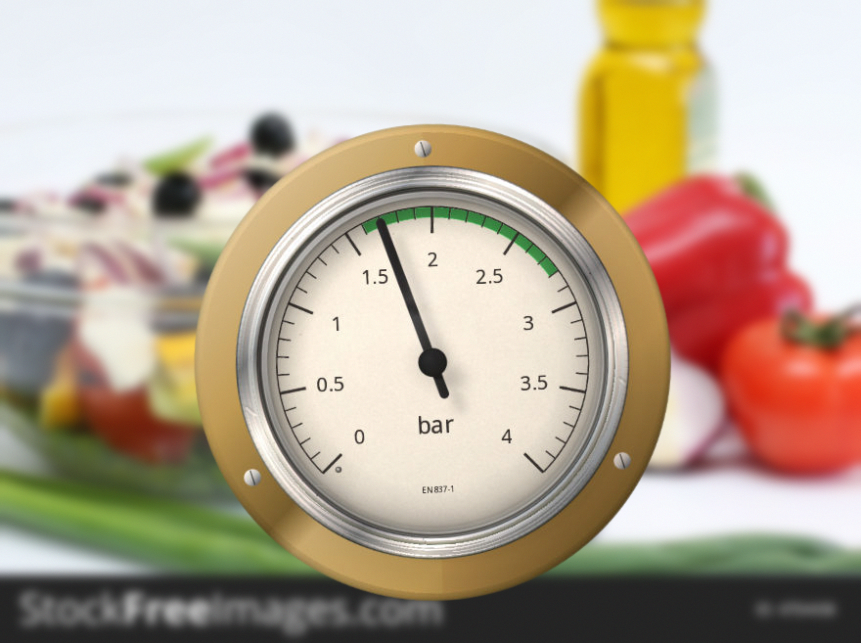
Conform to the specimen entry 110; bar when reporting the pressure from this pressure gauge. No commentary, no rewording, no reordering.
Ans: 1.7; bar
